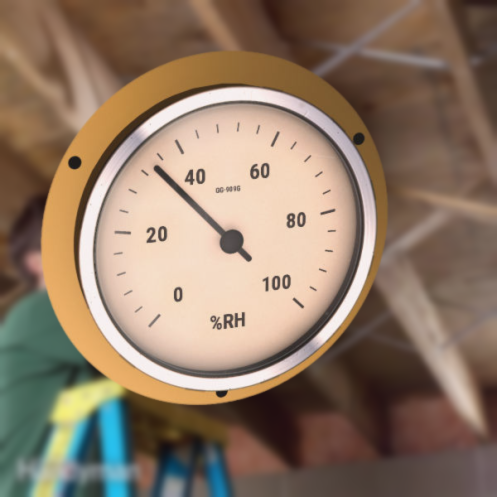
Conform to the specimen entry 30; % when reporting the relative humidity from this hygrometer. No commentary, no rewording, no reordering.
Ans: 34; %
